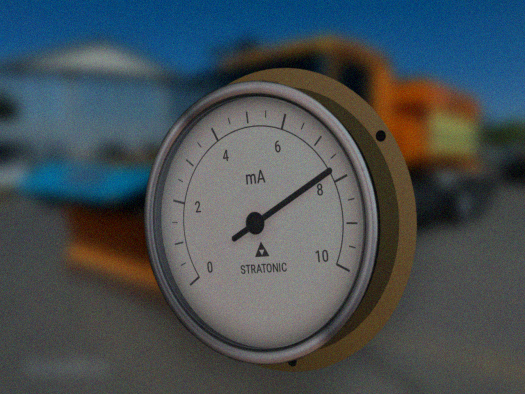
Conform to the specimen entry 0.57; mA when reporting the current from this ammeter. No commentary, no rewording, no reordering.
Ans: 7.75; mA
